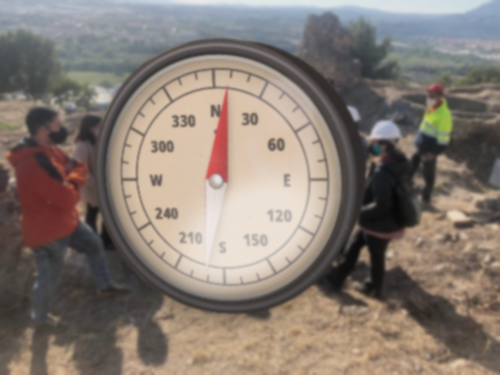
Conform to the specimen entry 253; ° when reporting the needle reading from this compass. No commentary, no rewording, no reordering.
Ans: 10; °
